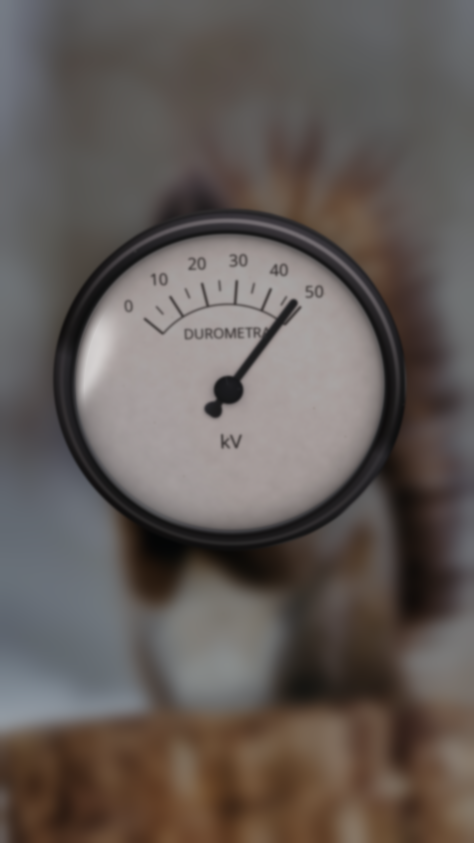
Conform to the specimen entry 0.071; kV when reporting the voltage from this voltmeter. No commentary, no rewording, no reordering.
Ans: 47.5; kV
